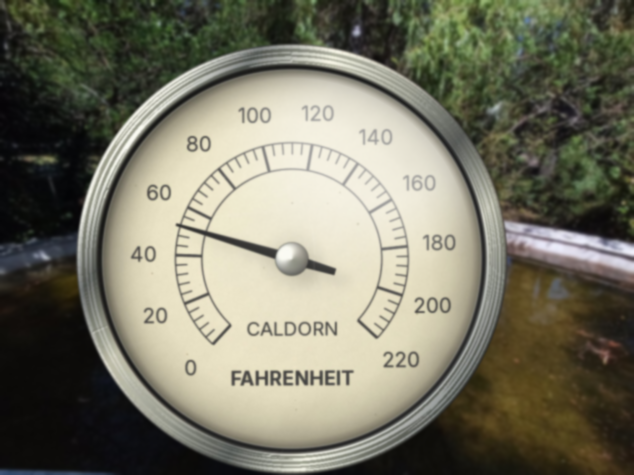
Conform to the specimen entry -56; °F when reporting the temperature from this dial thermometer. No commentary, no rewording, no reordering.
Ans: 52; °F
